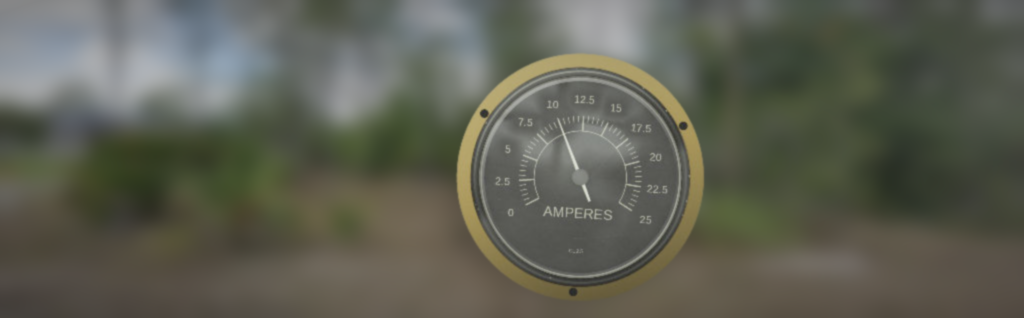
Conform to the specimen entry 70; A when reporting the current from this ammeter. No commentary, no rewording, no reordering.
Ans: 10; A
